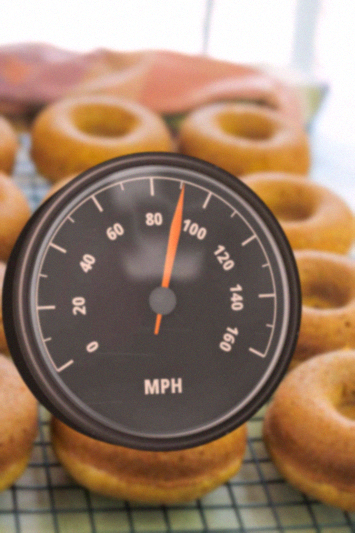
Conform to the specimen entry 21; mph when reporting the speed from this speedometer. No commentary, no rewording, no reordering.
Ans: 90; mph
